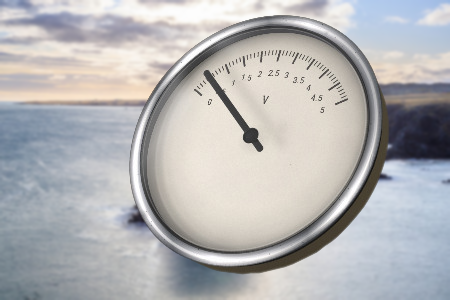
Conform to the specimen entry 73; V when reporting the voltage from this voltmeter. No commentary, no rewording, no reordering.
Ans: 0.5; V
